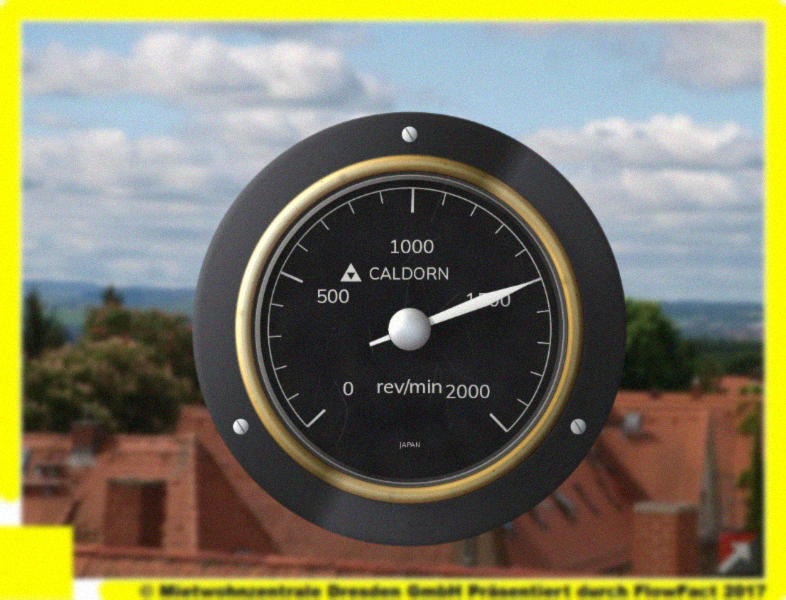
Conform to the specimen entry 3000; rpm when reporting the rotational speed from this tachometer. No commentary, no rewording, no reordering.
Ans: 1500; rpm
